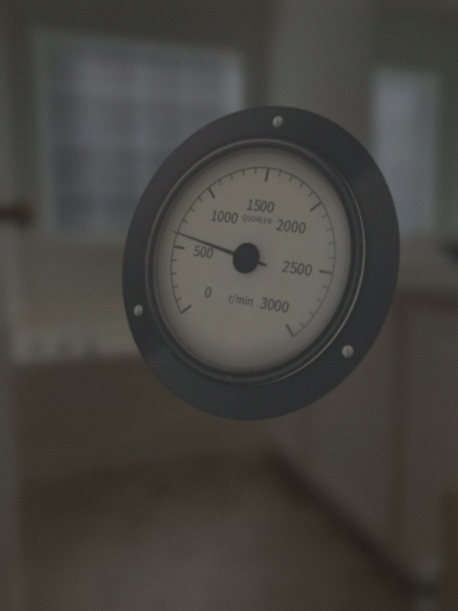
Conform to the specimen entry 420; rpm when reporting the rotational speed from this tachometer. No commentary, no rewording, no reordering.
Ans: 600; rpm
